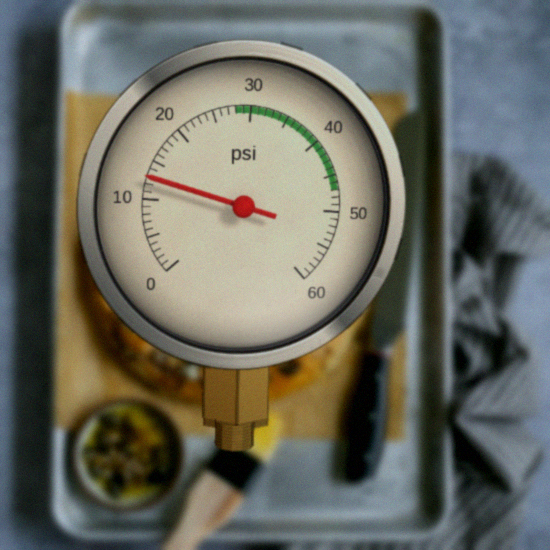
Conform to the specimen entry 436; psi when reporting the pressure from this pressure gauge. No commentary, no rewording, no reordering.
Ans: 13; psi
